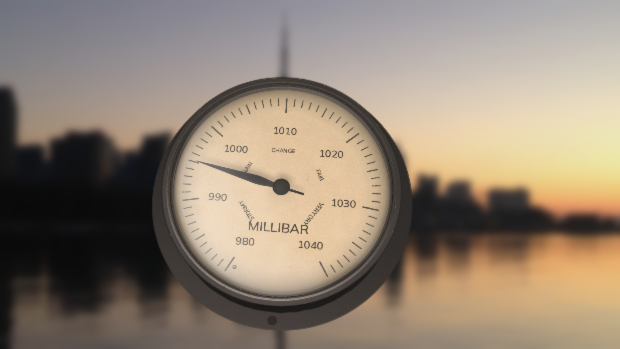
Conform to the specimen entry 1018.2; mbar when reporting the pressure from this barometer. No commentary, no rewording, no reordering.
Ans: 995; mbar
